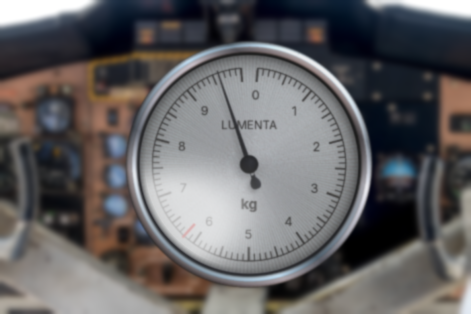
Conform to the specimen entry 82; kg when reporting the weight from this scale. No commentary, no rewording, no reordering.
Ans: 9.6; kg
